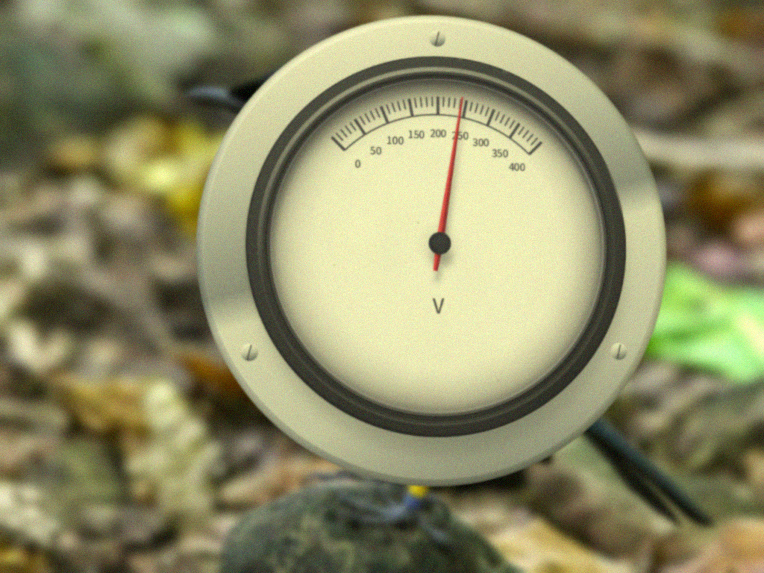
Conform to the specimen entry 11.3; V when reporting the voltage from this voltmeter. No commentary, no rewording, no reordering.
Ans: 240; V
